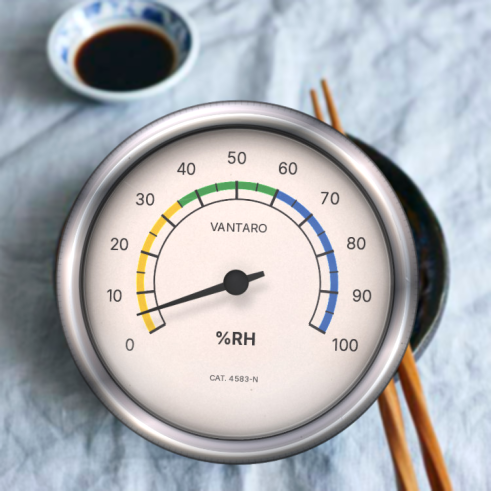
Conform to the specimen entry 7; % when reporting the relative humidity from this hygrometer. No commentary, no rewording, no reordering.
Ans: 5; %
